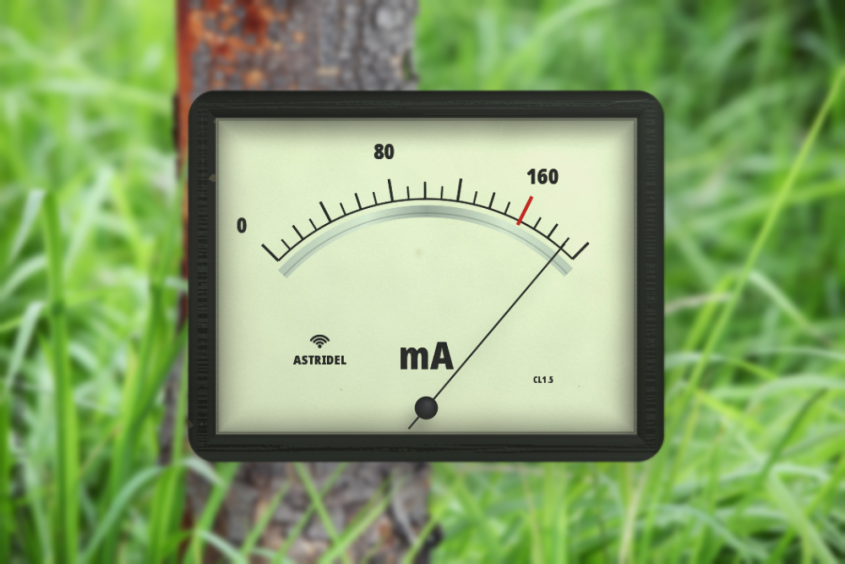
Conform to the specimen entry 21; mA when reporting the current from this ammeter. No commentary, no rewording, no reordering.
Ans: 190; mA
